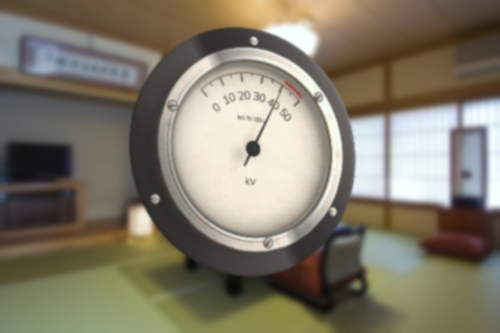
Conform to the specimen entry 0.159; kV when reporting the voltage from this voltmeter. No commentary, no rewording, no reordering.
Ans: 40; kV
